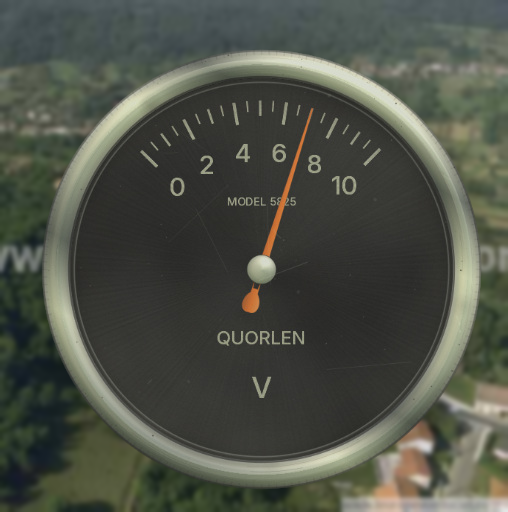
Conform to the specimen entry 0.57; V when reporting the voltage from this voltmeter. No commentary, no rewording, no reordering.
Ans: 7; V
